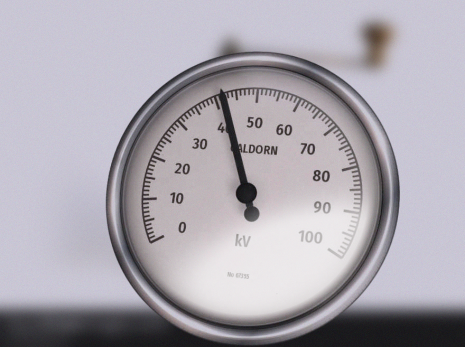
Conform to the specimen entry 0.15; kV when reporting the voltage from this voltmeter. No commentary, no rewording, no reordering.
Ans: 42; kV
